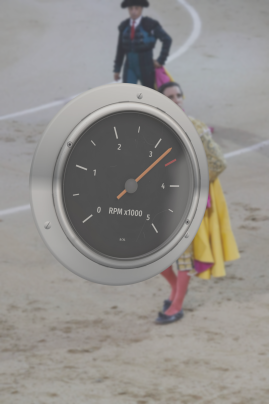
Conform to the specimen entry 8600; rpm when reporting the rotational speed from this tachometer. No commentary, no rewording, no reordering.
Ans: 3250; rpm
